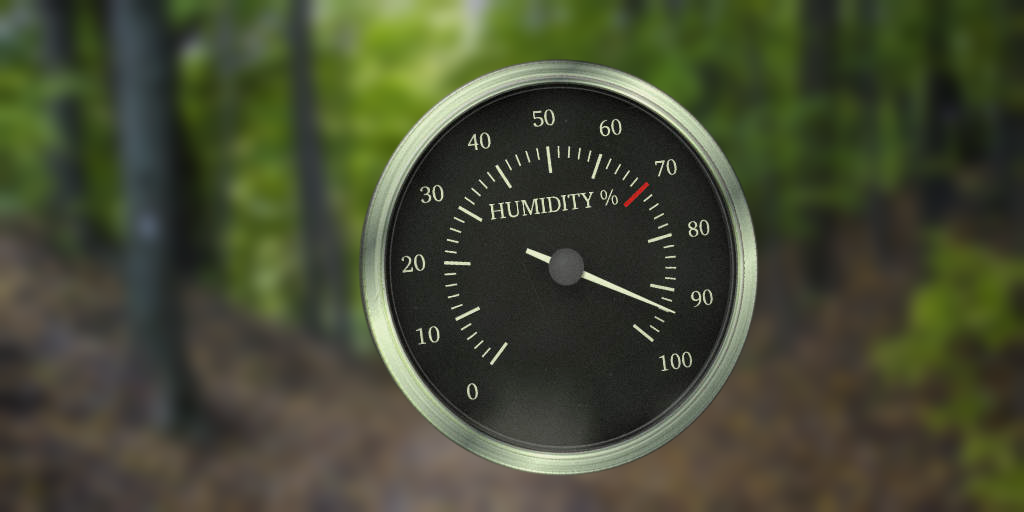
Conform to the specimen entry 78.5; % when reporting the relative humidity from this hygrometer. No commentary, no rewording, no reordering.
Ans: 94; %
